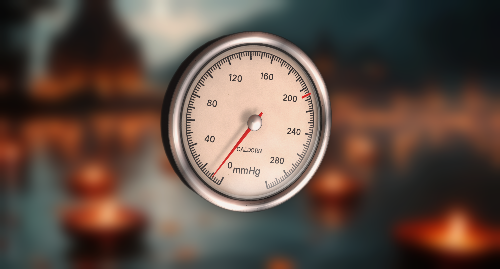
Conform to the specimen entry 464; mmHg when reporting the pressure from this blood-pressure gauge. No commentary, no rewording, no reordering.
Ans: 10; mmHg
